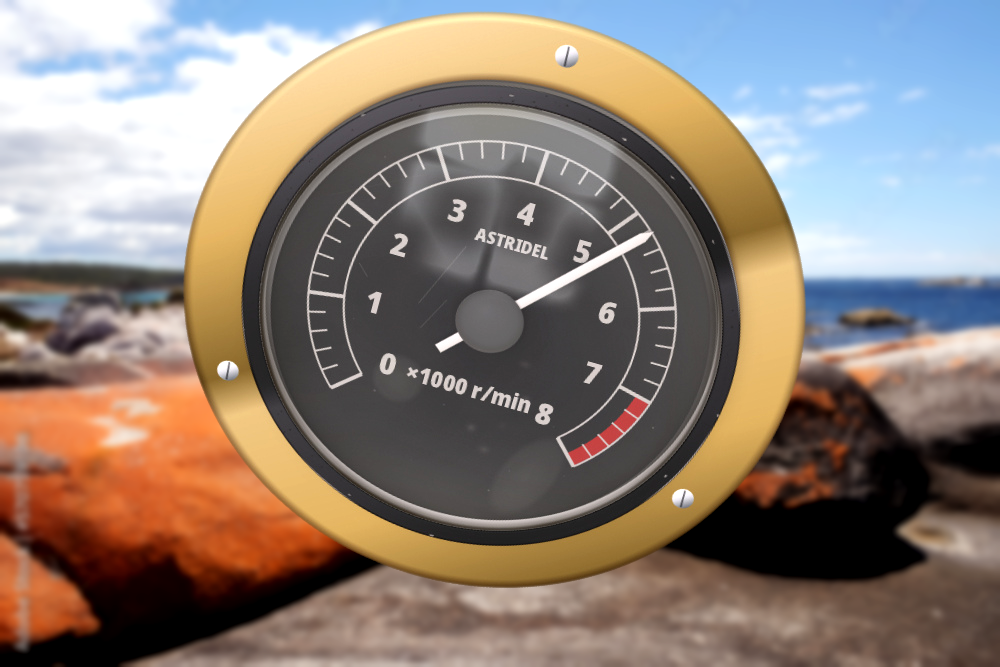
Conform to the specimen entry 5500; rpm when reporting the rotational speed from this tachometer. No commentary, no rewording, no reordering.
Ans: 5200; rpm
